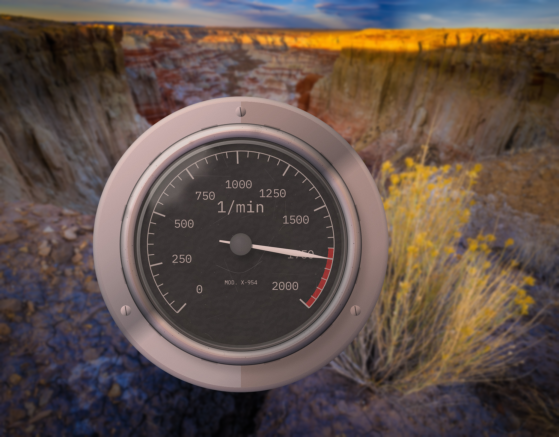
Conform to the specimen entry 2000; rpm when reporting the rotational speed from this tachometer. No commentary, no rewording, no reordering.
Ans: 1750; rpm
